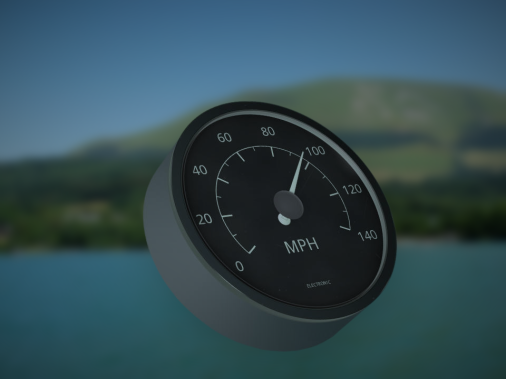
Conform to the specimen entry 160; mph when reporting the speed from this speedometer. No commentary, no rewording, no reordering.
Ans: 95; mph
